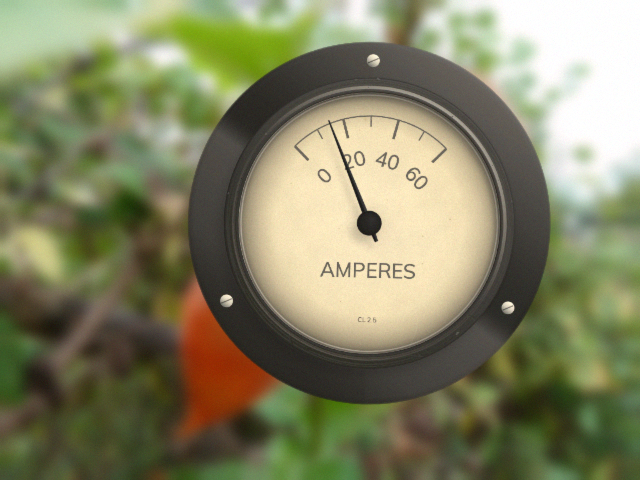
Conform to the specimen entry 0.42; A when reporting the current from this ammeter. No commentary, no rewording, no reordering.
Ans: 15; A
